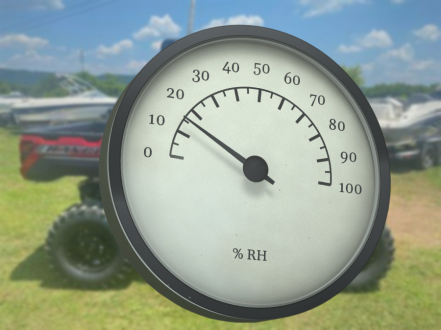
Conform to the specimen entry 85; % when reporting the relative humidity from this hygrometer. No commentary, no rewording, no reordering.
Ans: 15; %
